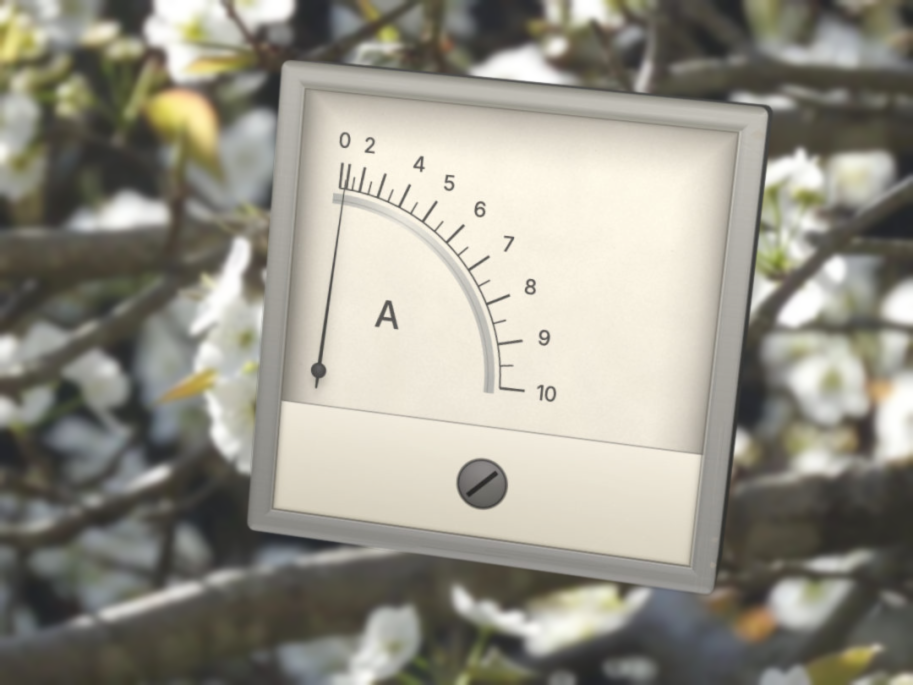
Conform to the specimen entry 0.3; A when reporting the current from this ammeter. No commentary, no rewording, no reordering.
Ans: 1; A
